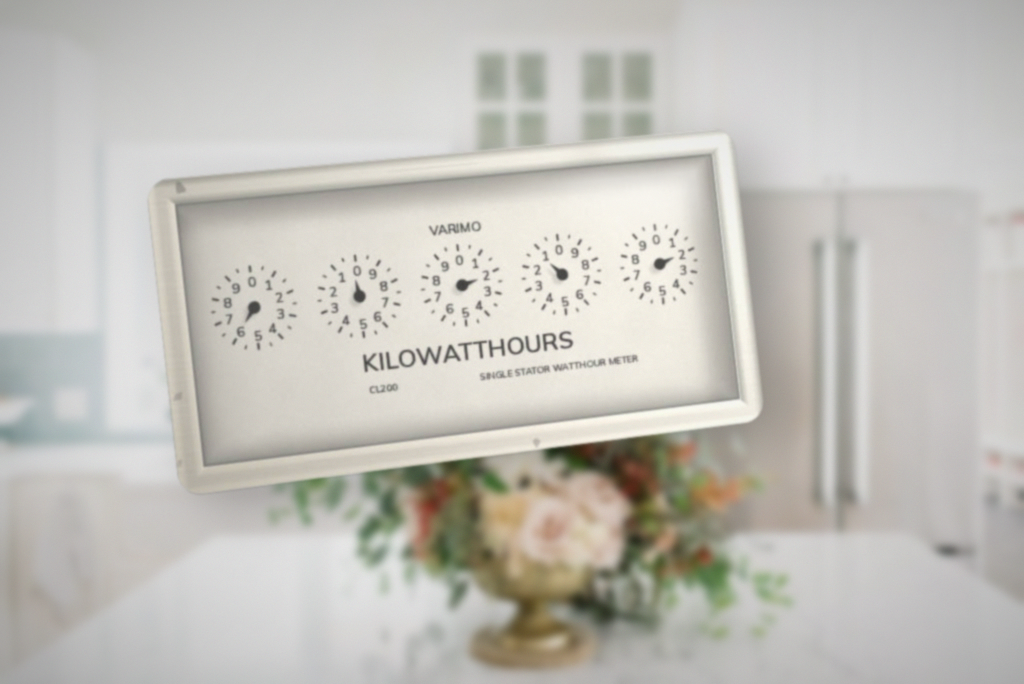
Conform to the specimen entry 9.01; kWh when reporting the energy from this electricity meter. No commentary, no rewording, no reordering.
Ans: 60212; kWh
